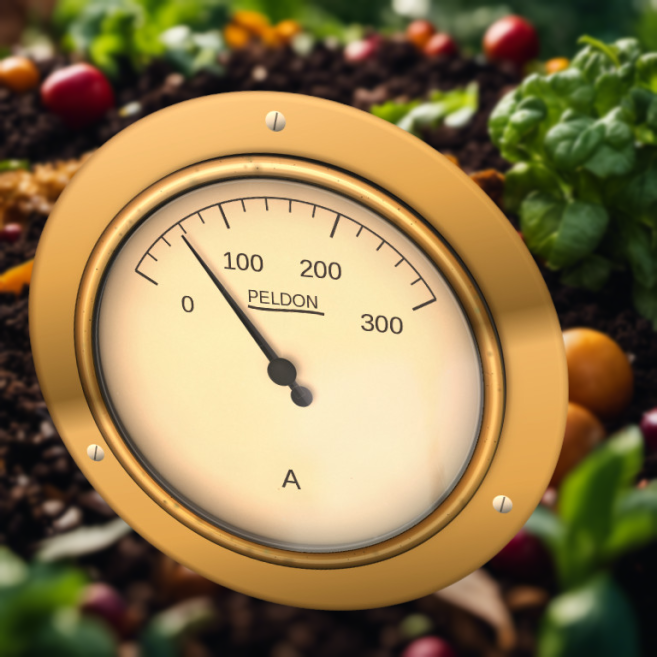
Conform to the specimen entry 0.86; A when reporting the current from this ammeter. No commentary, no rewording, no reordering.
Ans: 60; A
